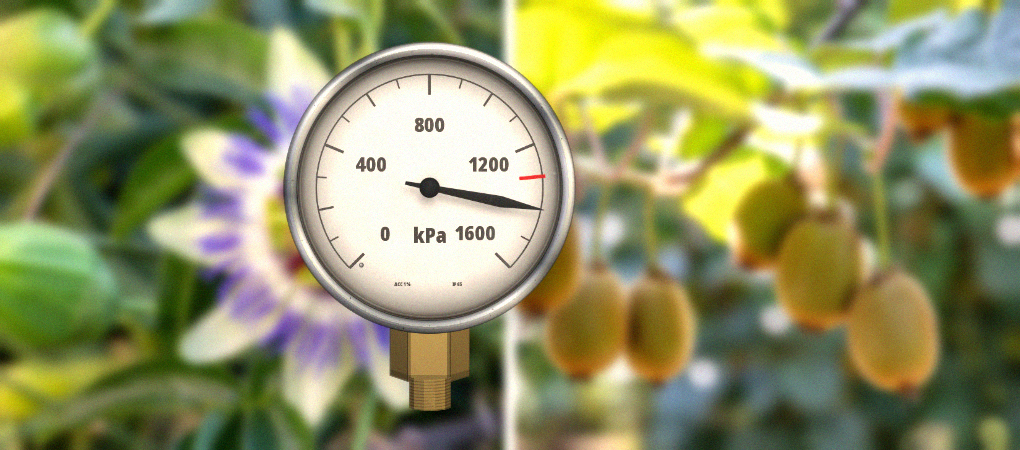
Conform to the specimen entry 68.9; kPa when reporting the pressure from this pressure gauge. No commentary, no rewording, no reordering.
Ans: 1400; kPa
